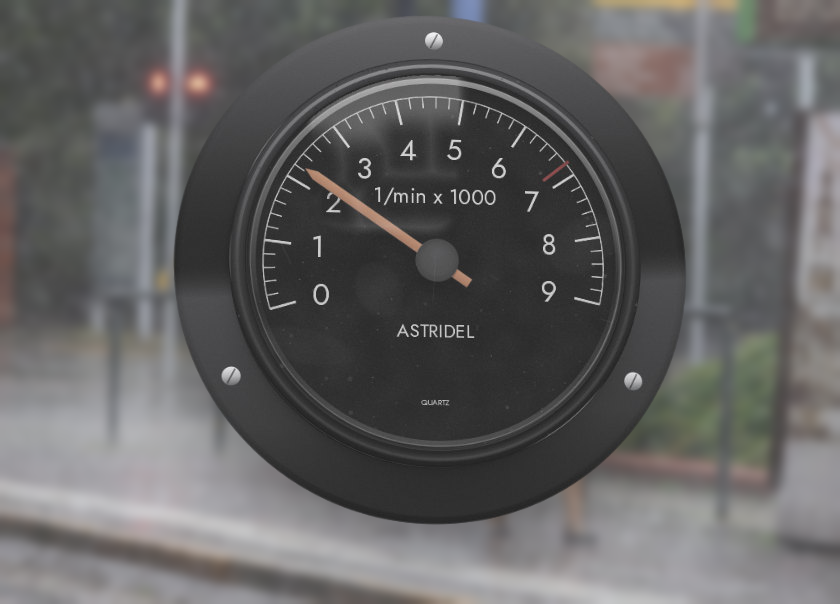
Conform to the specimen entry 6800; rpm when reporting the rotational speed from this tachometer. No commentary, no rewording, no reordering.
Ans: 2200; rpm
